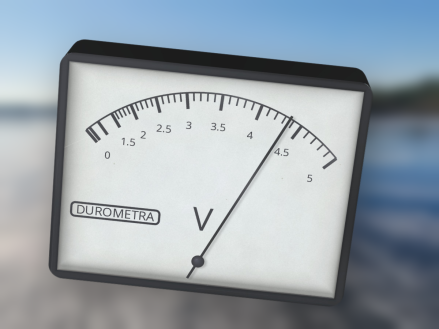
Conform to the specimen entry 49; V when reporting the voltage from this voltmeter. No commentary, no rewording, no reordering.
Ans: 4.35; V
